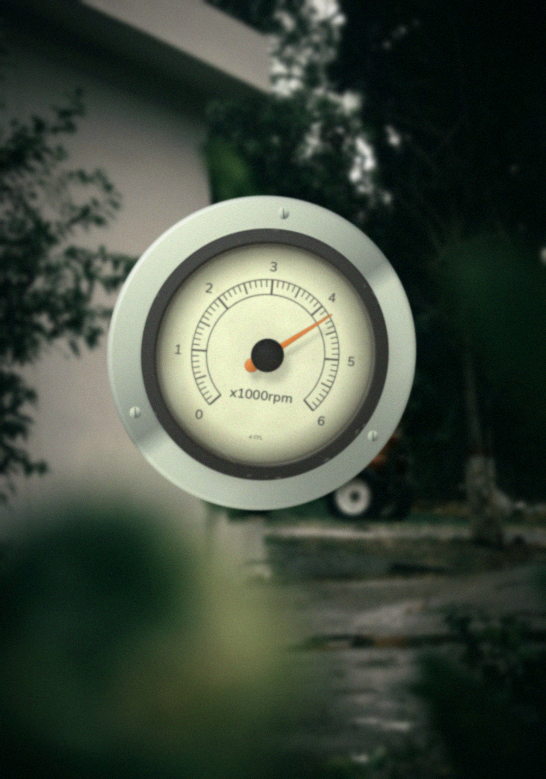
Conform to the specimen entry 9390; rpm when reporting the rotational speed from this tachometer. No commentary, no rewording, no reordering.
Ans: 4200; rpm
